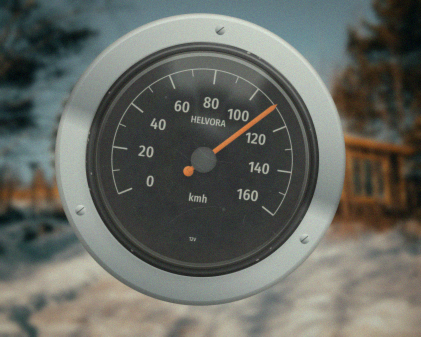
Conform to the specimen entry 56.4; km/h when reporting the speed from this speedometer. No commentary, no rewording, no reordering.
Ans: 110; km/h
